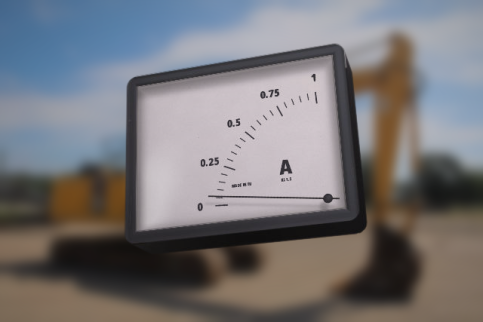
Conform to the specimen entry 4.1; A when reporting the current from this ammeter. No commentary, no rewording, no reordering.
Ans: 0.05; A
